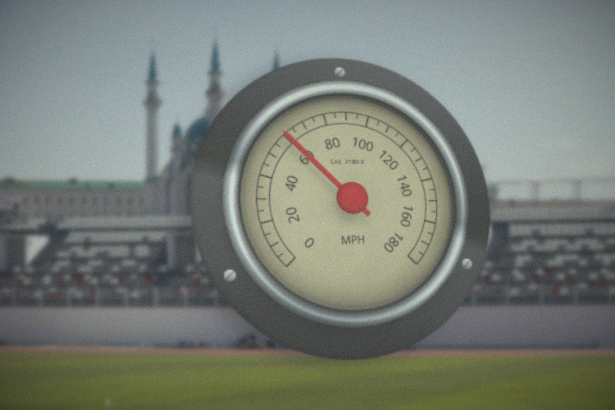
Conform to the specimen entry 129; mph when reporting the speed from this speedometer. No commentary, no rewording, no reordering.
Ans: 60; mph
